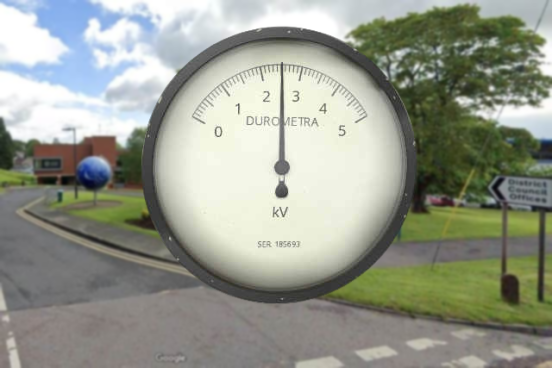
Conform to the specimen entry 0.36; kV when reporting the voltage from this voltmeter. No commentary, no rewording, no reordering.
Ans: 2.5; kV
